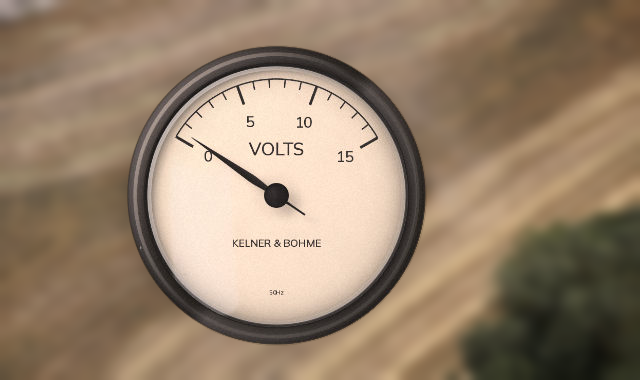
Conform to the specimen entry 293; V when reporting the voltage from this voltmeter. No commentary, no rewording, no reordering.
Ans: 0.5; V
